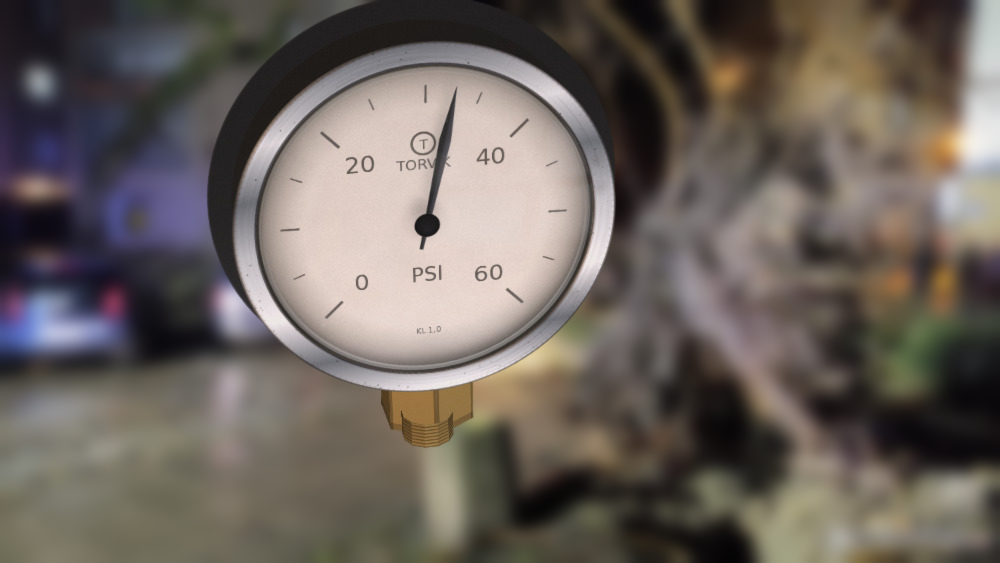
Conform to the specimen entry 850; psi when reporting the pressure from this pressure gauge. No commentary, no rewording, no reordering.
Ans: 32.5; psi
